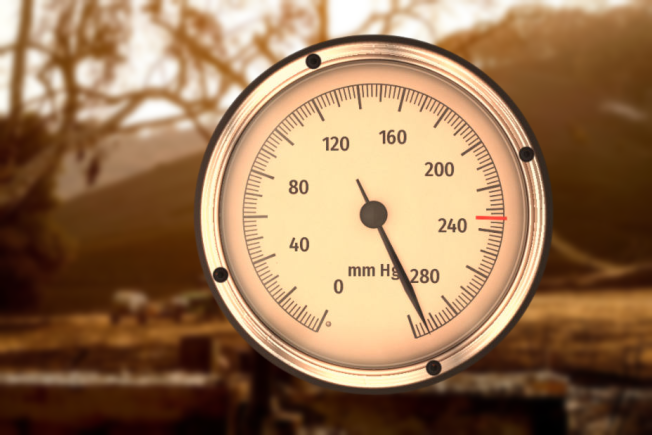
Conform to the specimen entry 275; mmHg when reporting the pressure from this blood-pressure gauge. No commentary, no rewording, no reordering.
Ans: 294; mmHg
